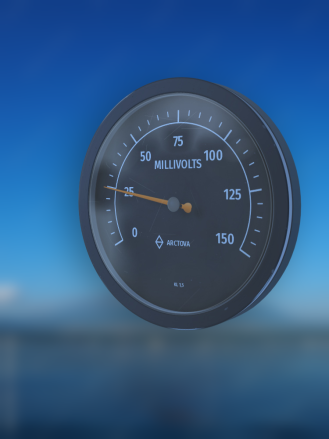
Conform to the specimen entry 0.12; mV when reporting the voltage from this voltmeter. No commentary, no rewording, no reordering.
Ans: 25; mV
